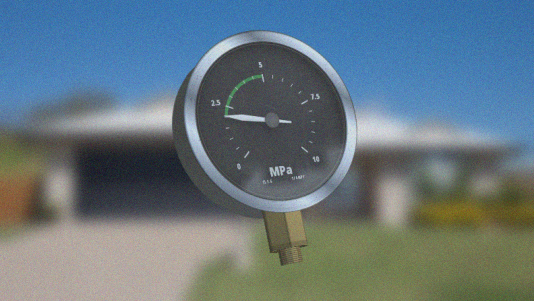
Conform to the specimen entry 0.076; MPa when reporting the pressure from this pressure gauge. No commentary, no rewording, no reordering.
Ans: 2; MPa
